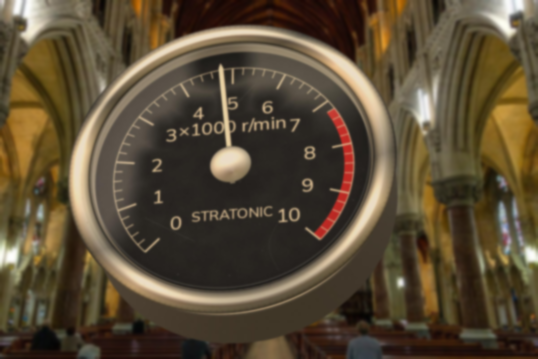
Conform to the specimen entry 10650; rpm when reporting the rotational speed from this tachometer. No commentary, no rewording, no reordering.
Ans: 4800; rpm
